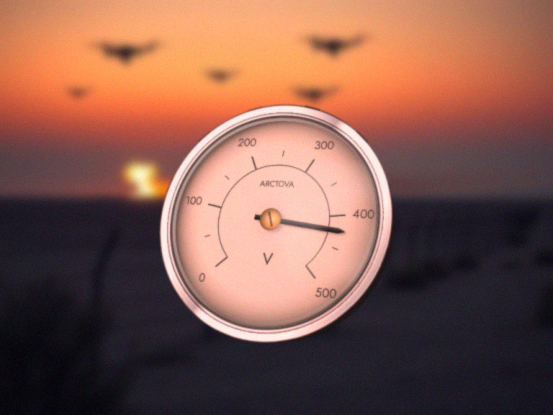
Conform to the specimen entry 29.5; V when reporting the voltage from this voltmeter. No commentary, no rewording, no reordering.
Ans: 425; V
